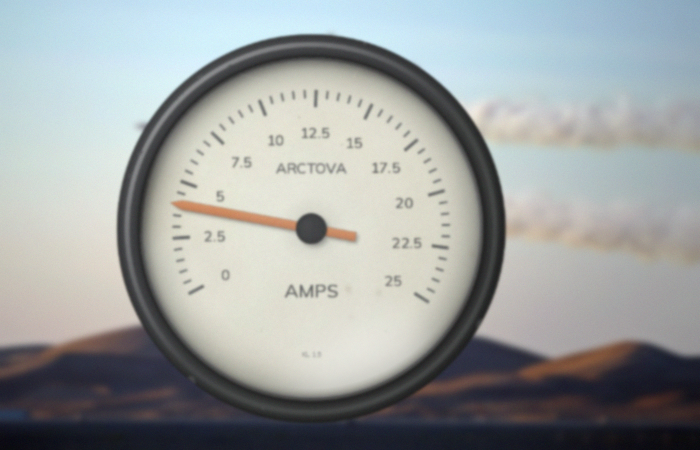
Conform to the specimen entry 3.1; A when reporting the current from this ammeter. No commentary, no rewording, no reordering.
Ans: 4; A
